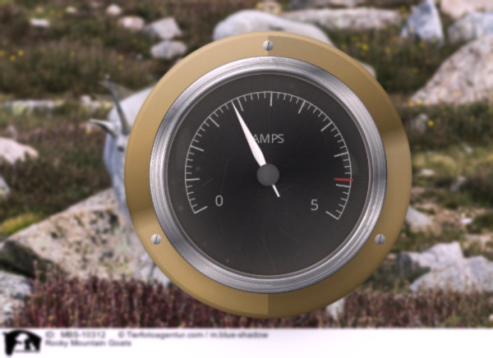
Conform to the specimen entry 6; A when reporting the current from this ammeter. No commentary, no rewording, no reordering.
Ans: 1.9; A
